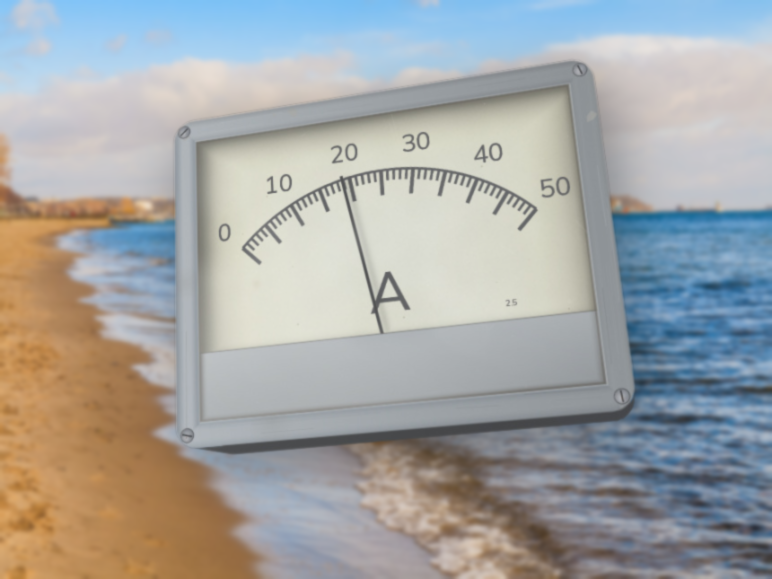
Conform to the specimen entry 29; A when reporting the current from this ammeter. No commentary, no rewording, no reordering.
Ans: 19; A
